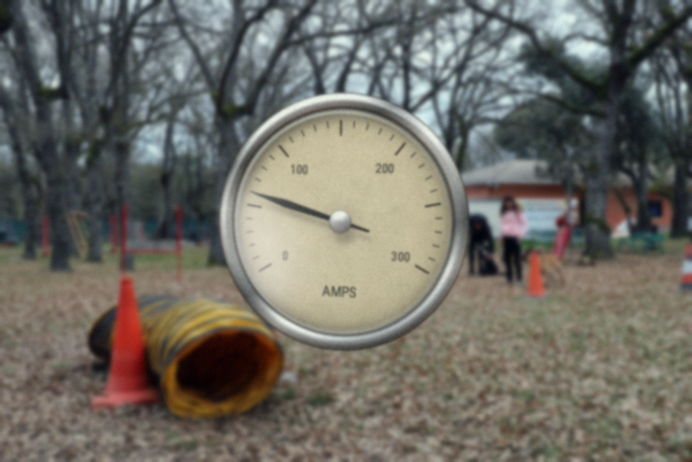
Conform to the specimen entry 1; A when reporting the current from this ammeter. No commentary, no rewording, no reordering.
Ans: 60; A
